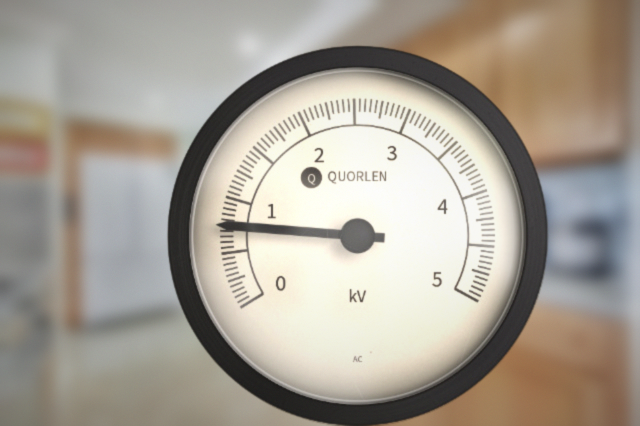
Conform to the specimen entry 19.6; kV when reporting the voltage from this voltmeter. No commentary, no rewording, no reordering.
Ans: 0.75; kV
